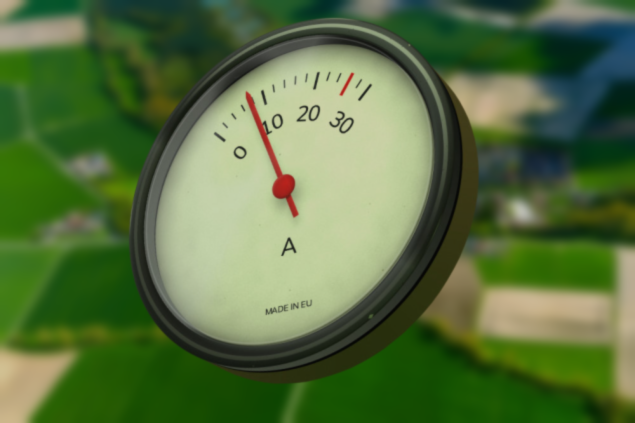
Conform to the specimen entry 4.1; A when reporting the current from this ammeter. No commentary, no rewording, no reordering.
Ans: 8; A
